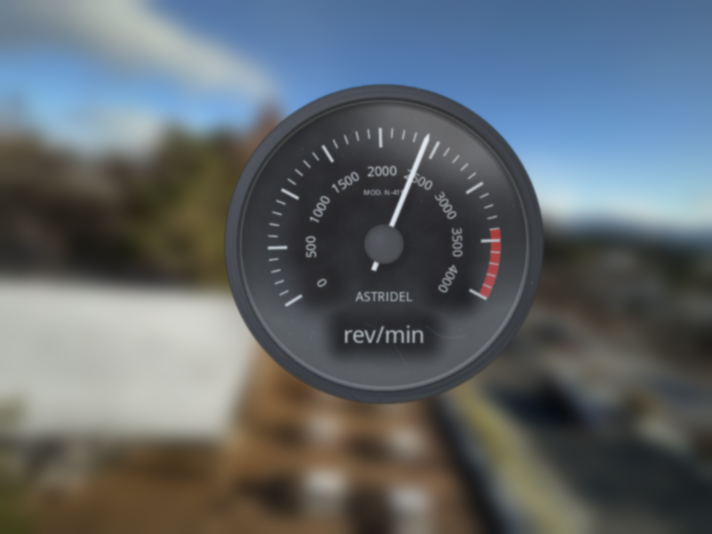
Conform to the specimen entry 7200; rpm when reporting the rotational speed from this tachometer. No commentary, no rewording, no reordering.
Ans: 2400; rpm
